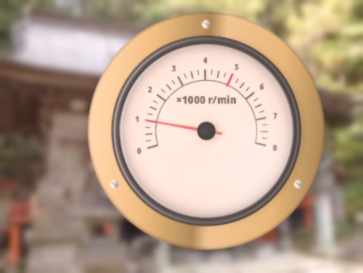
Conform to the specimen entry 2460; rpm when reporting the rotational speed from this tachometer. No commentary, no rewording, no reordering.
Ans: 1000; rpm
